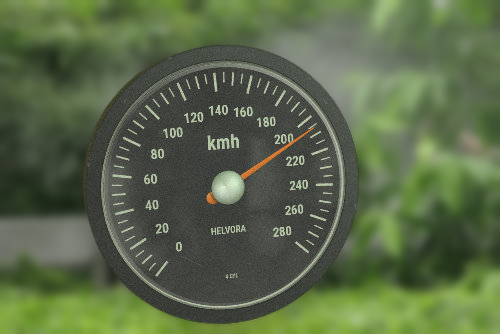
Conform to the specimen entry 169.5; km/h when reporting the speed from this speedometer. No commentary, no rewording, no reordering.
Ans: 205; km/h
